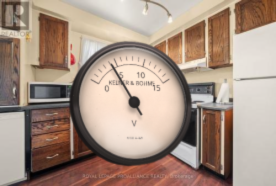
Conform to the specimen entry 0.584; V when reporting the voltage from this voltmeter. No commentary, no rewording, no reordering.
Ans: 4; V
